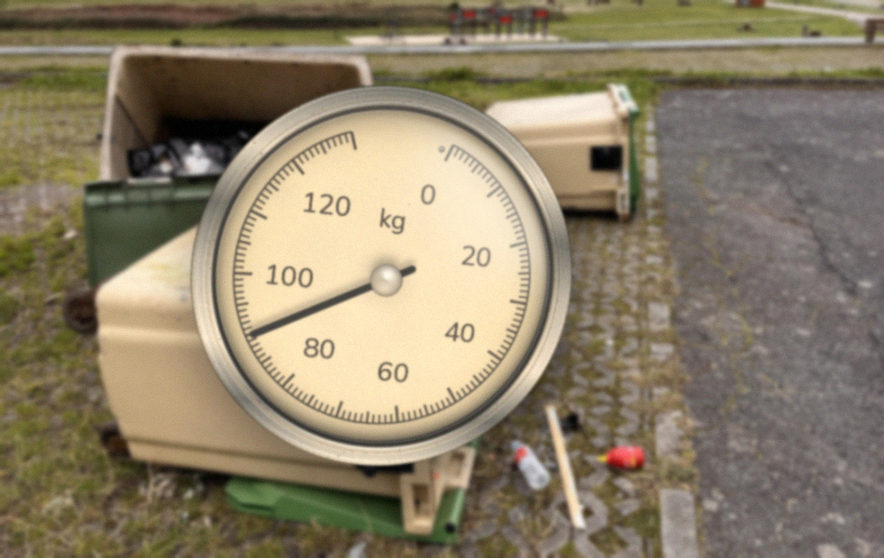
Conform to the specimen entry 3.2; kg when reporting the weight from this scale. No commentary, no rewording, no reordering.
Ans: 90; kg
